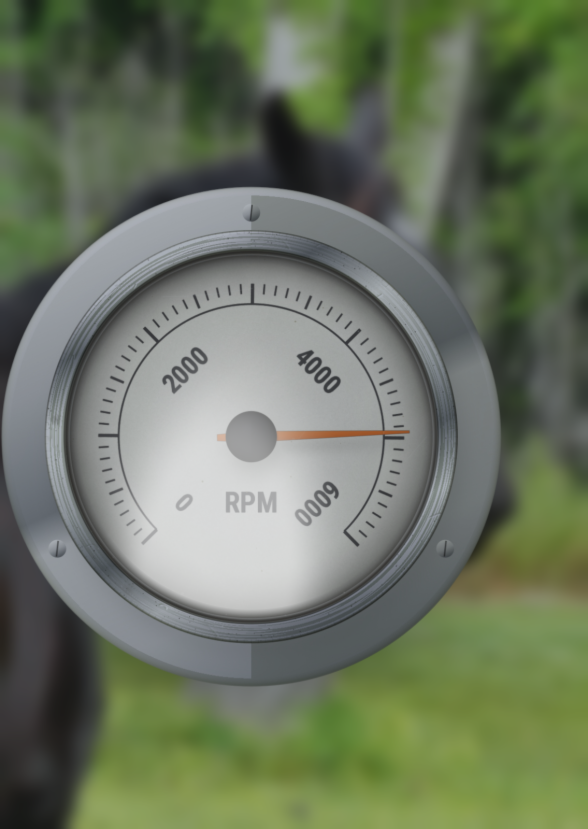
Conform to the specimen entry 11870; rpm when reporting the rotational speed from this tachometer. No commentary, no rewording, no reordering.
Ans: 4950; rpm
